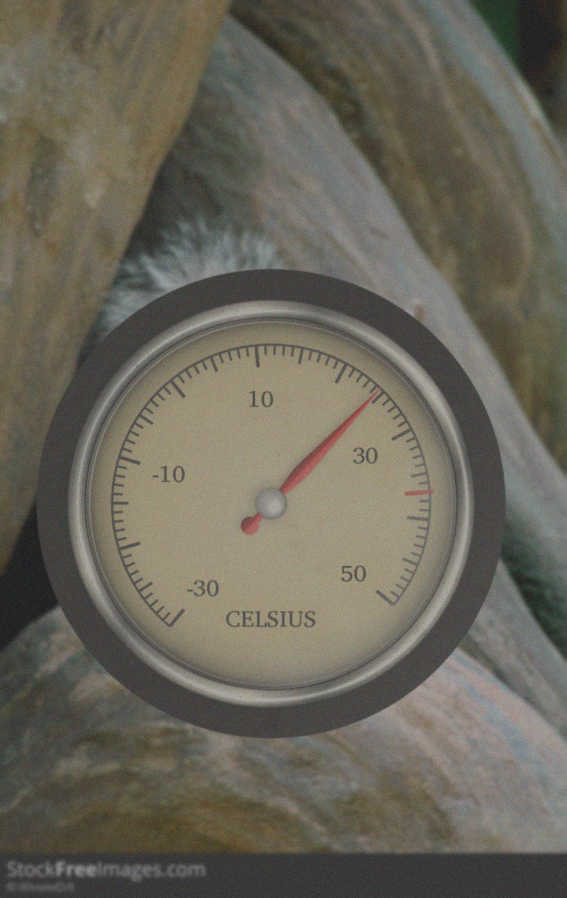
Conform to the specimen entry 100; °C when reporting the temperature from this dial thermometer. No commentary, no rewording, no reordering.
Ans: 24.5; °C
